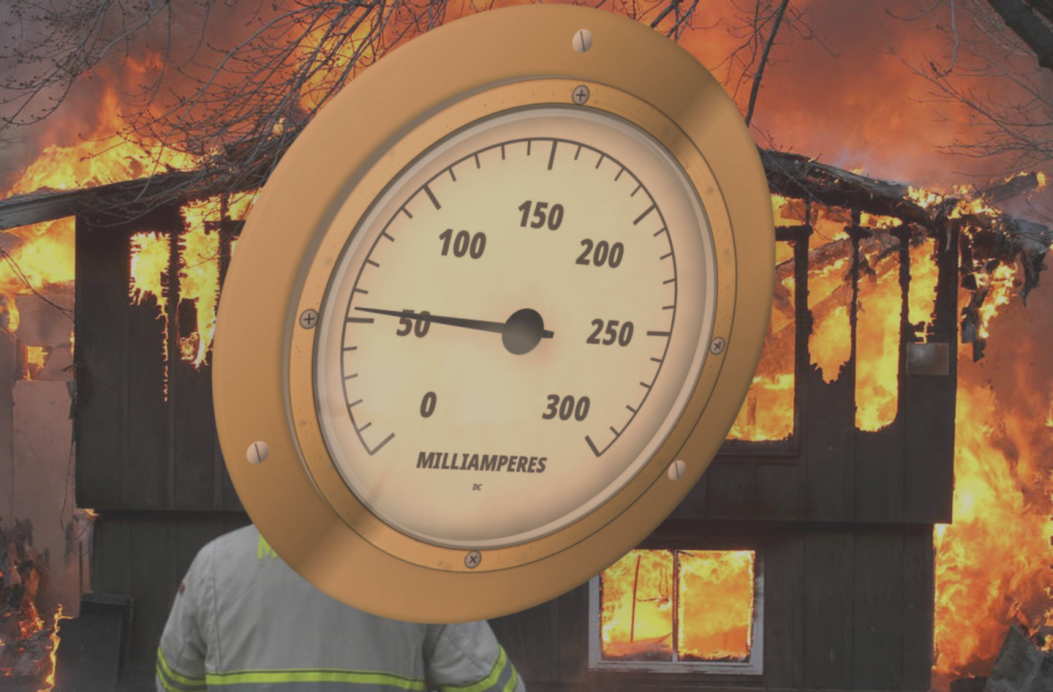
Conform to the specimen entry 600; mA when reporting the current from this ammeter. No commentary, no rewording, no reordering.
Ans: 55; mA
